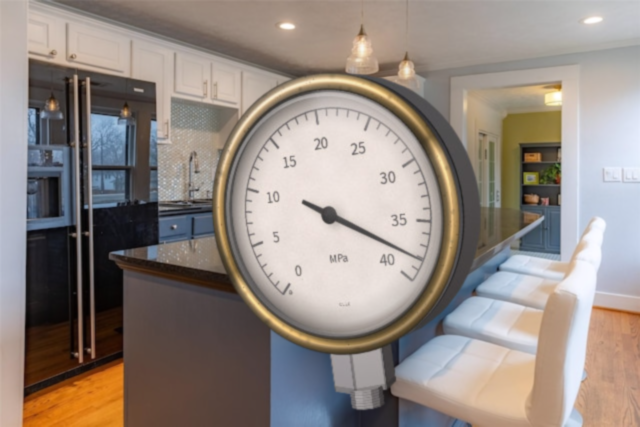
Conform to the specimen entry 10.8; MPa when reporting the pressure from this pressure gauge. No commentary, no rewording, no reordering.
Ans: 38; MPa
